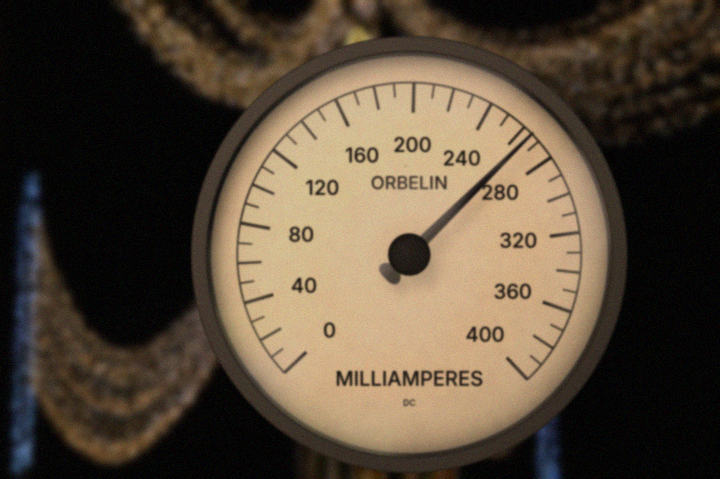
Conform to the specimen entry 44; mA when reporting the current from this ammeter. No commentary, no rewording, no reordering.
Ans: 265; mA
